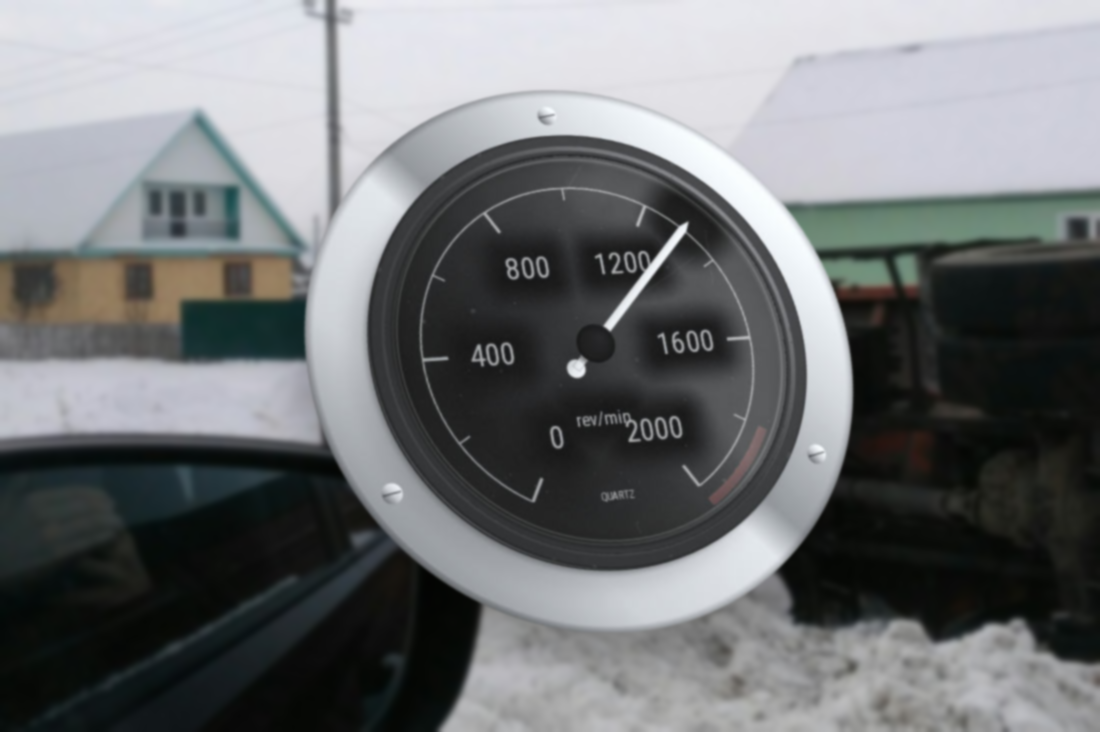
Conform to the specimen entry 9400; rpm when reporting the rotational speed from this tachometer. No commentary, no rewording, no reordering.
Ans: 1300; rpm
